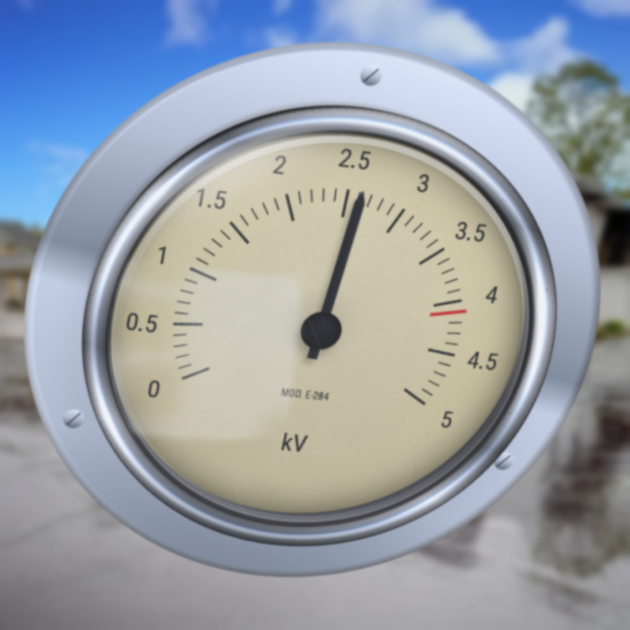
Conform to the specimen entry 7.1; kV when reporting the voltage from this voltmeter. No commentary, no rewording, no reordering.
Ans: 2.6; kV
